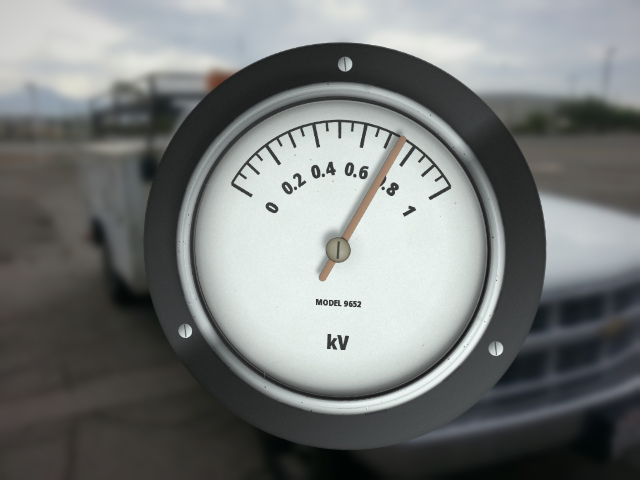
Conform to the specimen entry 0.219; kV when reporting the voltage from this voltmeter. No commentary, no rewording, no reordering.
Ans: 0.75; kV
